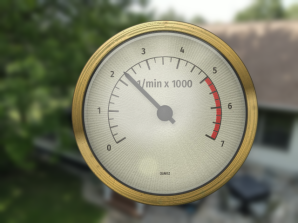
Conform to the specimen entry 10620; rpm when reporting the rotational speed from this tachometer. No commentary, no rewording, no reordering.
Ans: 2250; rpm
